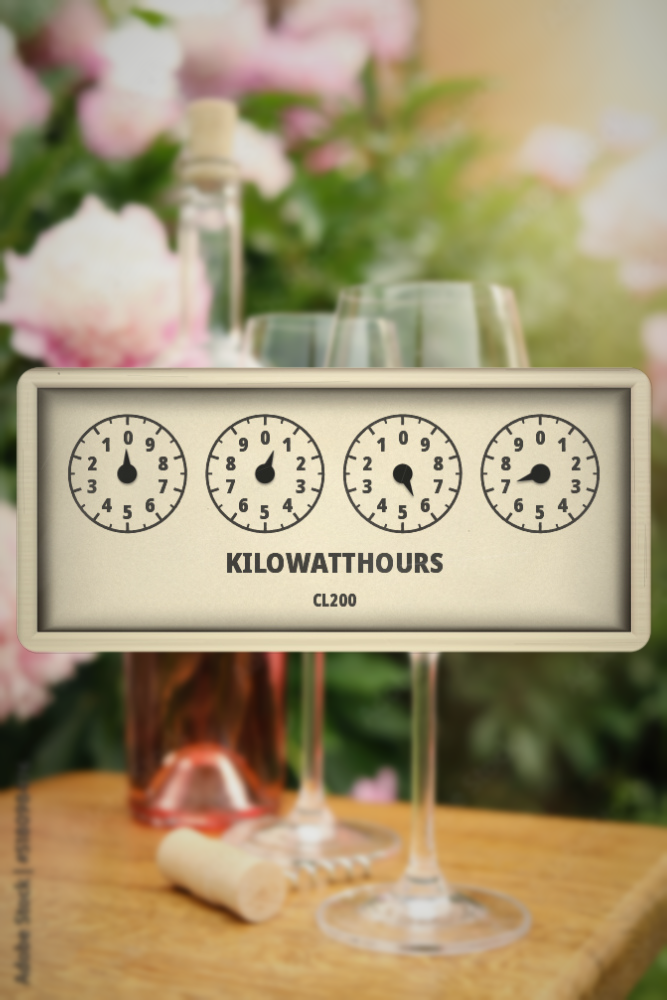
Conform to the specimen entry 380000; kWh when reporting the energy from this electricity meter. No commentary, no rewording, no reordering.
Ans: 57; kWh
